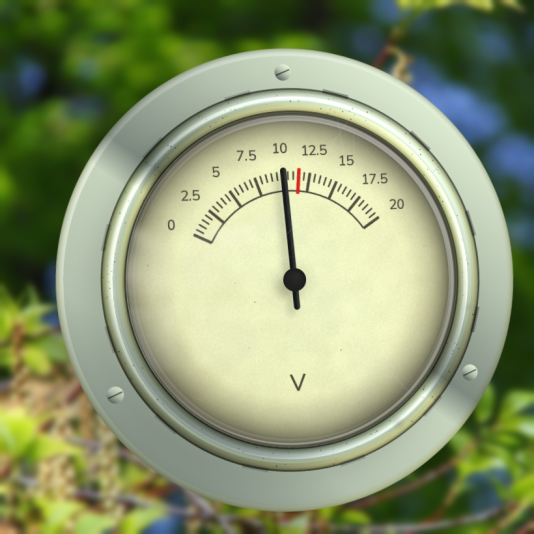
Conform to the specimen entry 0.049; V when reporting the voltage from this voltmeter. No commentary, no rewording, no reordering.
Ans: 10; V
